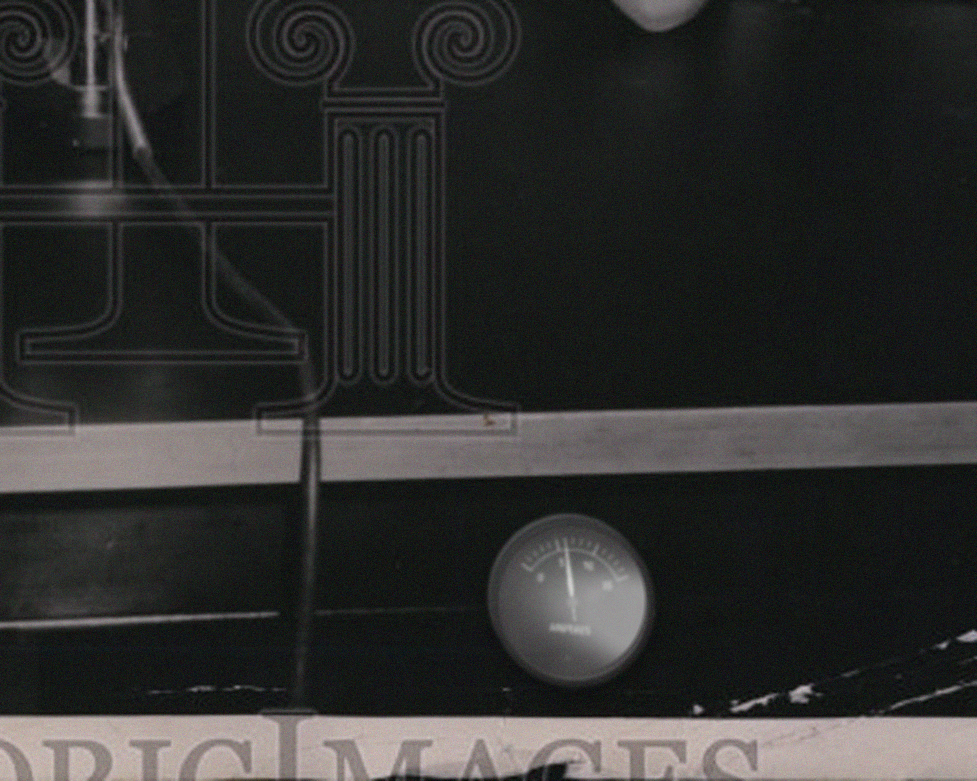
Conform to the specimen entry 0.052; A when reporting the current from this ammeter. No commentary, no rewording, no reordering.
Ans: 6; A
